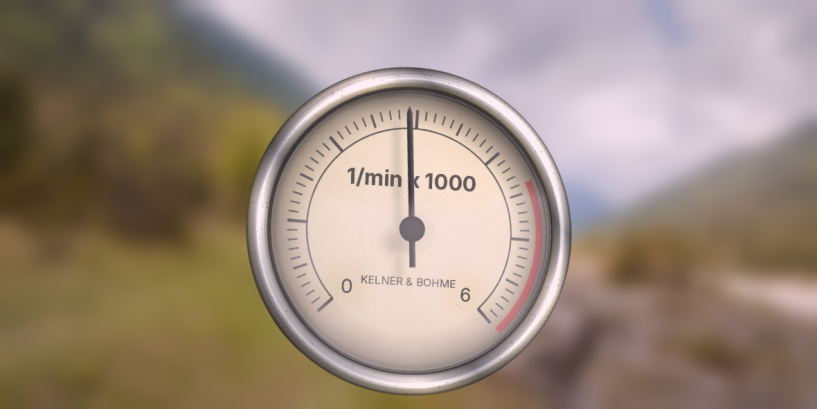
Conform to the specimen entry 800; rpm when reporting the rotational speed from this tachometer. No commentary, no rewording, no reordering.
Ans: 2900; rpm
